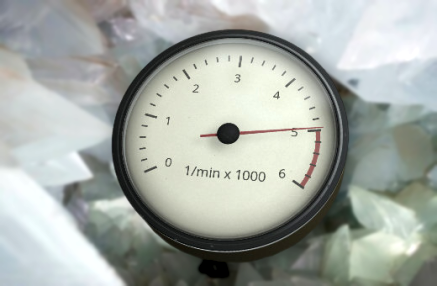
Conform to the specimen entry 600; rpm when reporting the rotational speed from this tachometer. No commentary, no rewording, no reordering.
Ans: 5000; rpm
